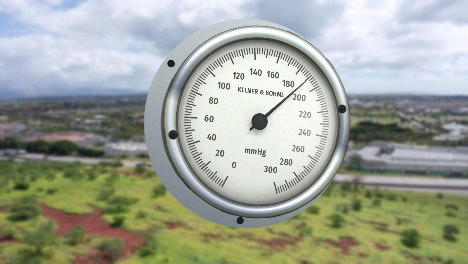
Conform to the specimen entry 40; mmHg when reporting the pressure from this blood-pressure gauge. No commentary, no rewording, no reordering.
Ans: 190; mmHg
